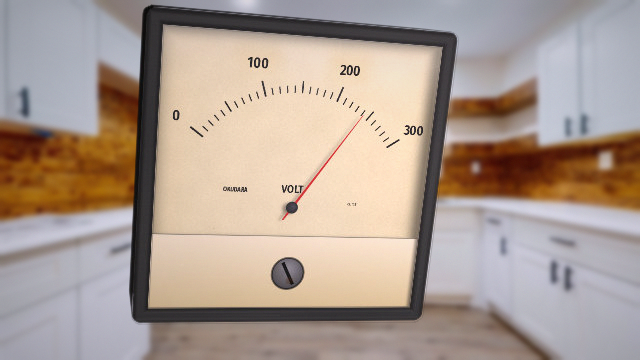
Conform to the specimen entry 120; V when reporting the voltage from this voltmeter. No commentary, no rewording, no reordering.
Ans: 240; V
